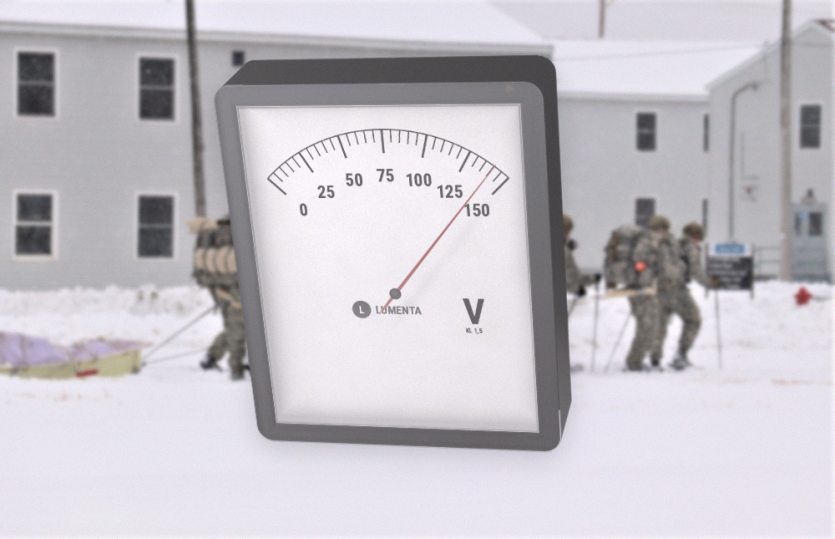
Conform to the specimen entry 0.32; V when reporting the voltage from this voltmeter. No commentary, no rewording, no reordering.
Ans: 140; V
